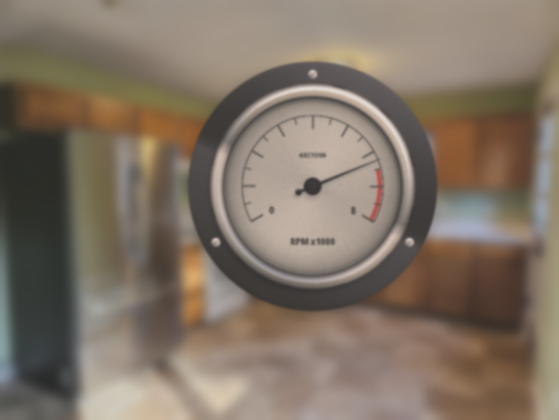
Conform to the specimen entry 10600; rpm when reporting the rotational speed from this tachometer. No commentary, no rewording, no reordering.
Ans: 6250; rpm
